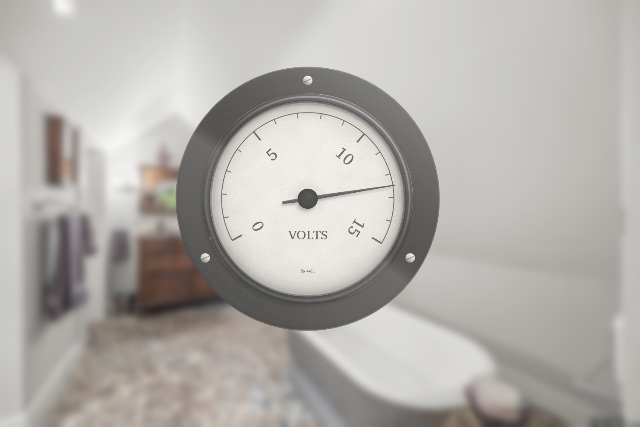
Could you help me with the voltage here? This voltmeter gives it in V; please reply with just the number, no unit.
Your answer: 12.5
